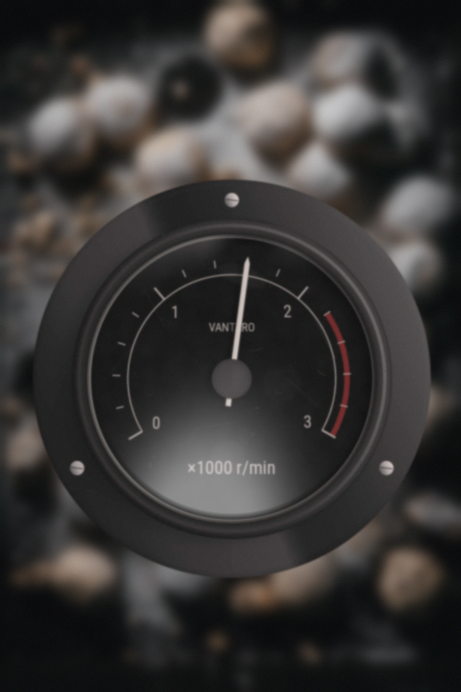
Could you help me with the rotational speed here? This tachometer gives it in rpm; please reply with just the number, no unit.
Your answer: 1600
